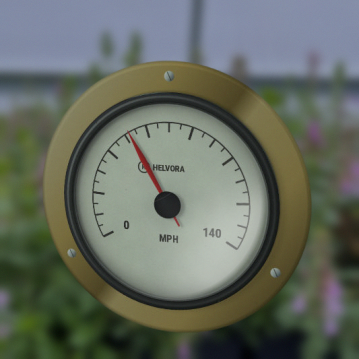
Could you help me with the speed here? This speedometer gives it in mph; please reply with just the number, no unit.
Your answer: 52.5
